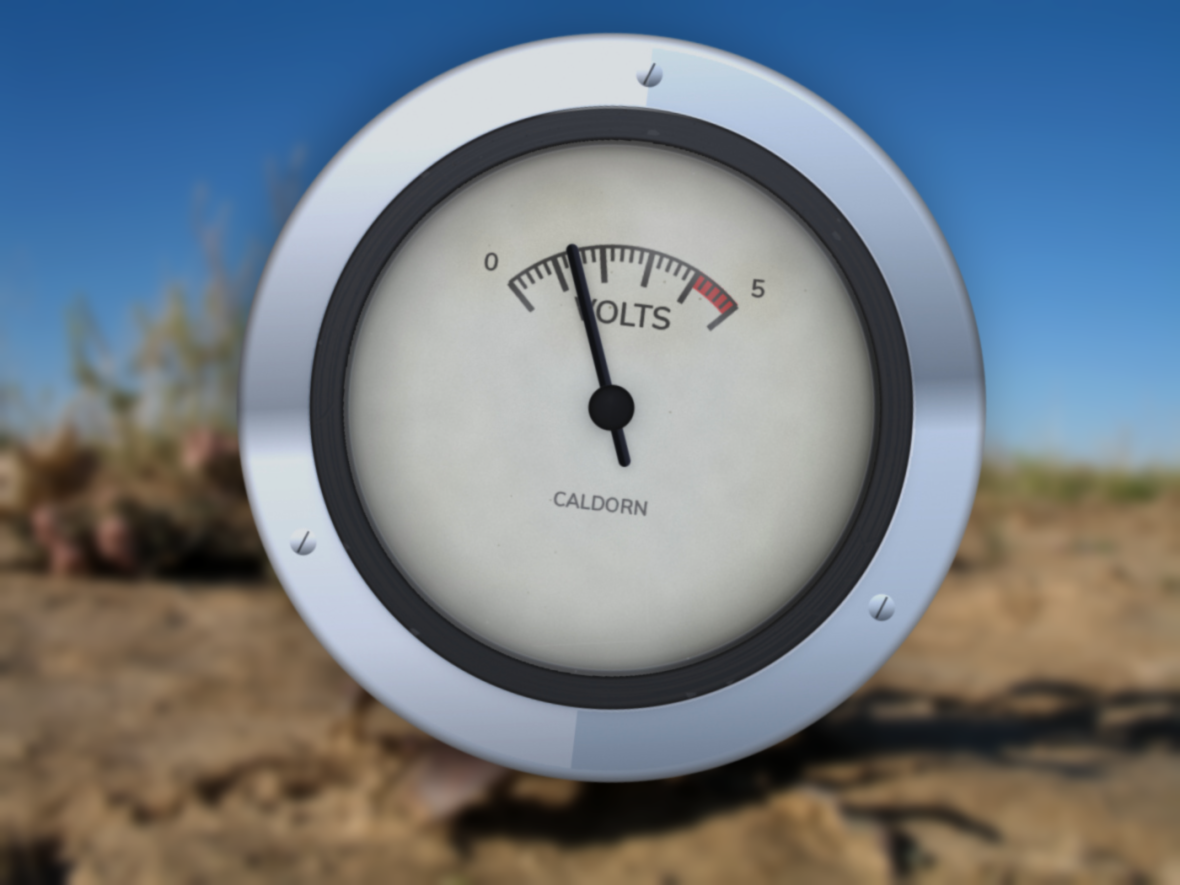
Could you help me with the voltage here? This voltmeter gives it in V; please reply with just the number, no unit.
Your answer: 1.4
